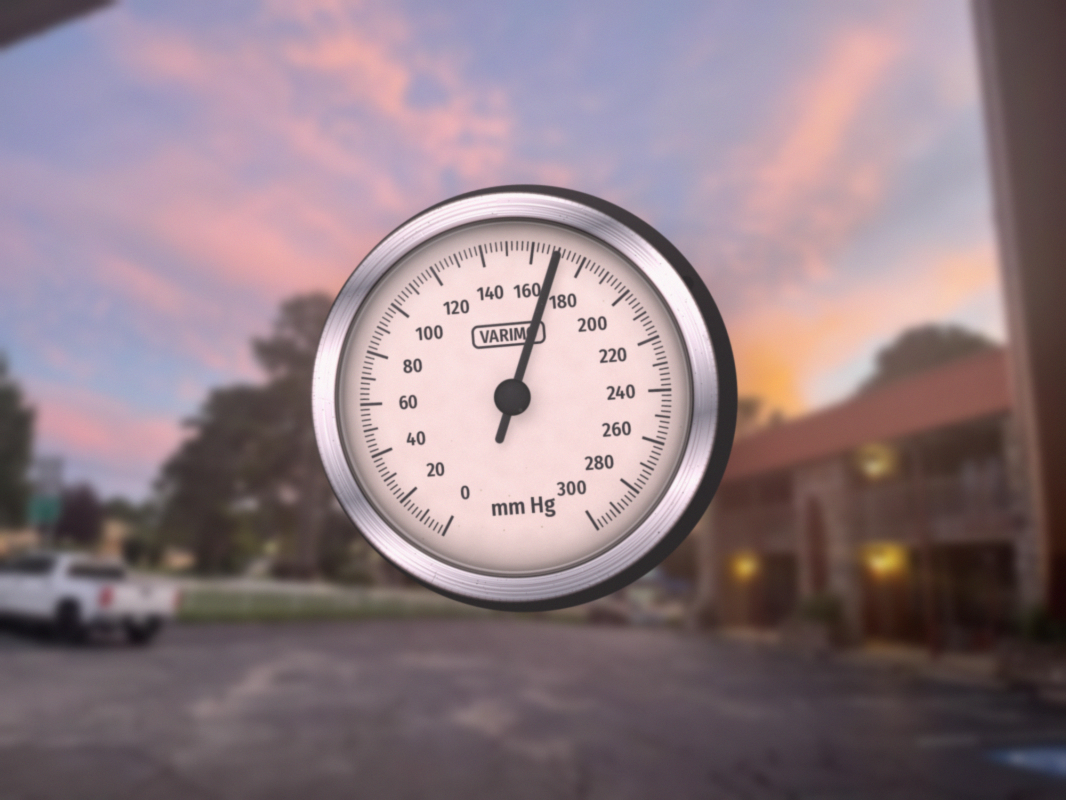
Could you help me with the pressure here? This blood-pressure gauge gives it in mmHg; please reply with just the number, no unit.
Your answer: 170
